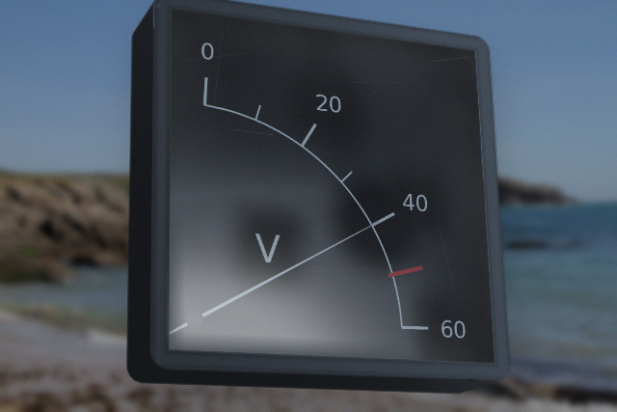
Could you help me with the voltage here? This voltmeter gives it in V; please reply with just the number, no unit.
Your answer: 40
